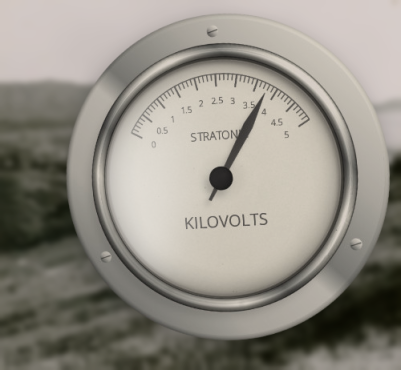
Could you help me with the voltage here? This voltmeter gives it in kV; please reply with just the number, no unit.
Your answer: 3.8
